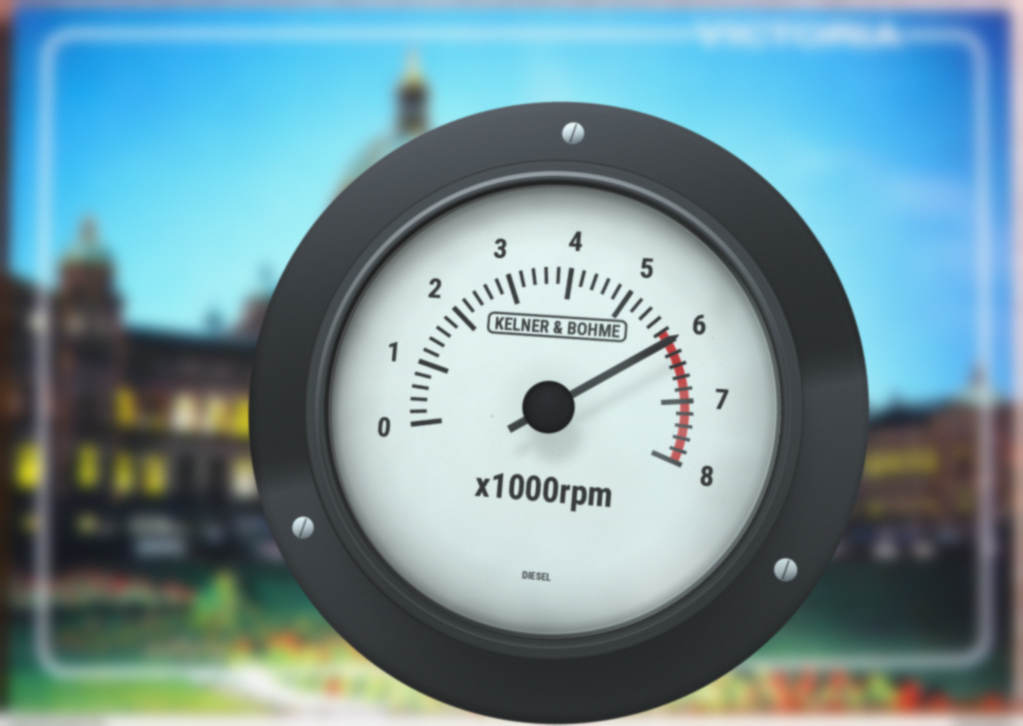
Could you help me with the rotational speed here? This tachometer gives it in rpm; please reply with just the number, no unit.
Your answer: 6000
